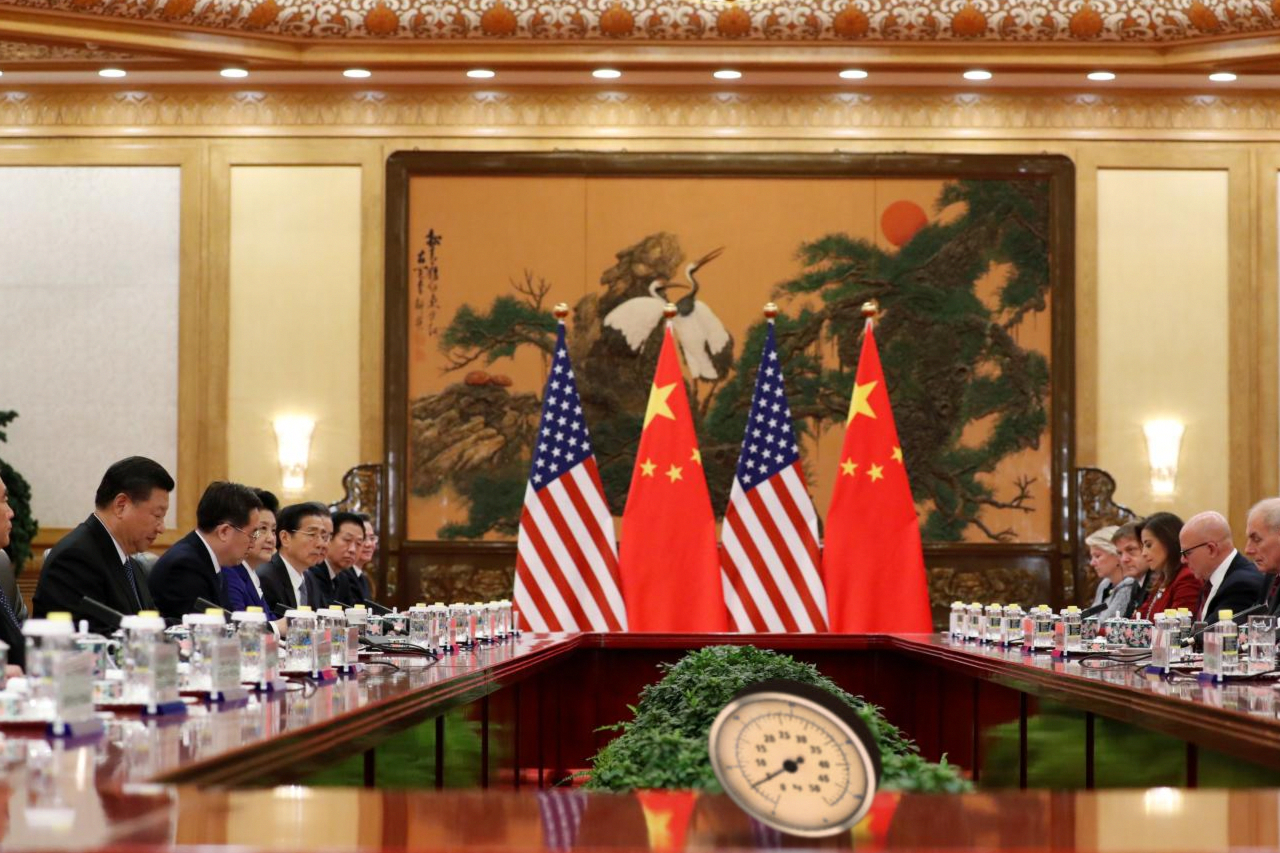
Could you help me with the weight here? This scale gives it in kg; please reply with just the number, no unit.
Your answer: 5
